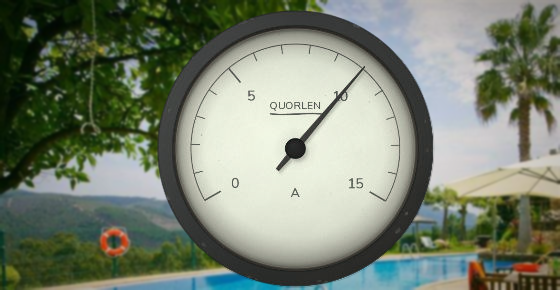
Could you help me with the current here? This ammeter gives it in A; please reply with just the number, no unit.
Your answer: 10
